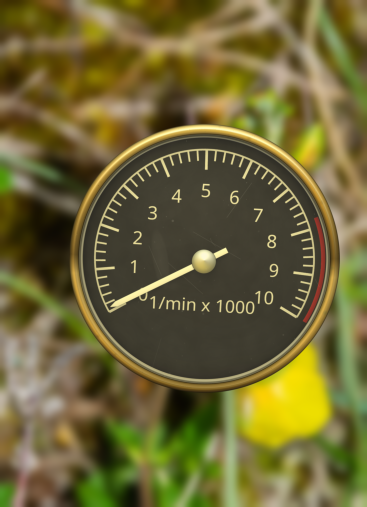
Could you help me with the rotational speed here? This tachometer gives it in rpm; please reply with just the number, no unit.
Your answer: 100
